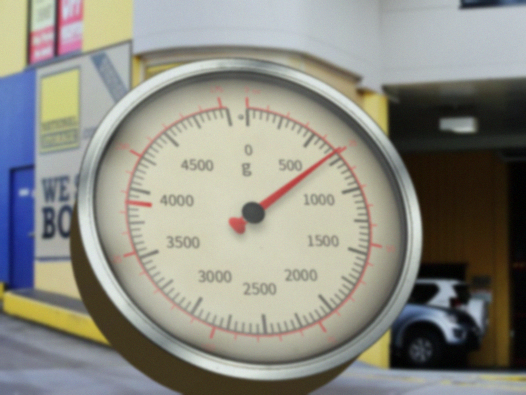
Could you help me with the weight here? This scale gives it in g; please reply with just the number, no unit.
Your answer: 700
